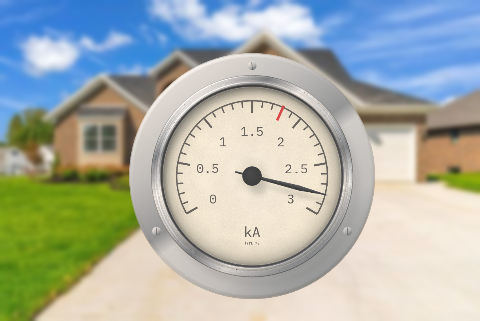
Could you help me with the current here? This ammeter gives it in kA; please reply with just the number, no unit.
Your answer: 2.8
